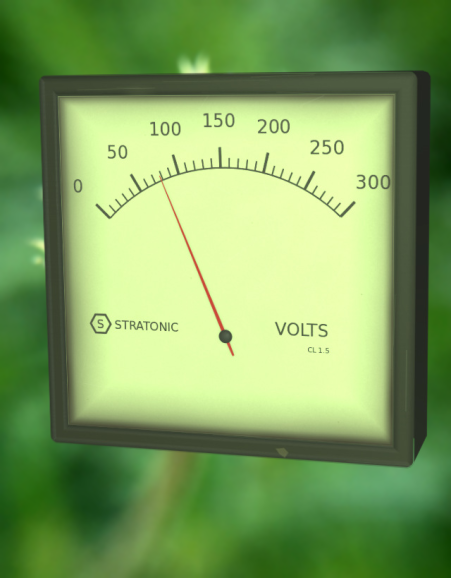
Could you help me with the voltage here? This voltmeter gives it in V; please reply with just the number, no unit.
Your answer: 80
